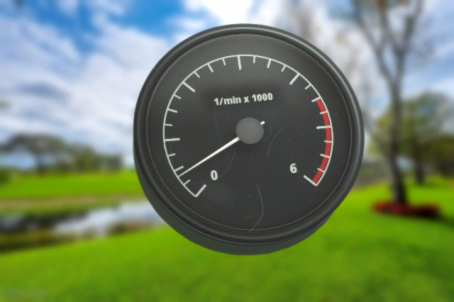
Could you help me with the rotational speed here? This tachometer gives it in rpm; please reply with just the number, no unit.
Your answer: 375
